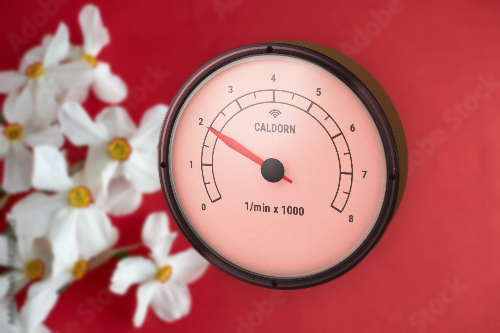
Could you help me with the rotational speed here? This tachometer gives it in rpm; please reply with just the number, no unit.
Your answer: 2000
